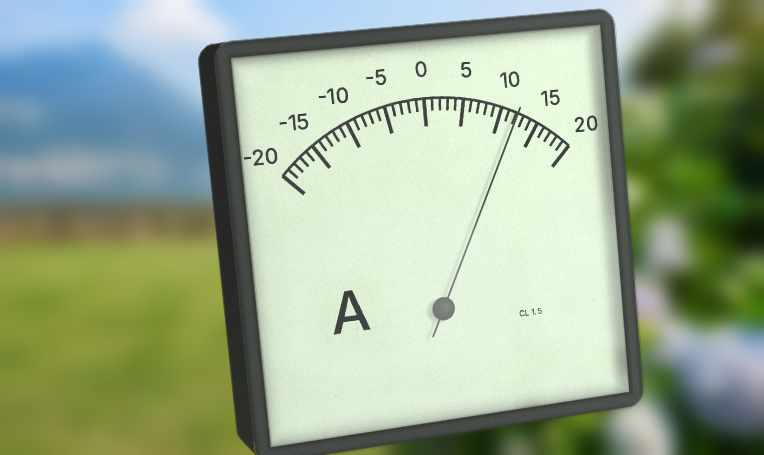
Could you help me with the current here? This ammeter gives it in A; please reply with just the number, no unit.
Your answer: 12
